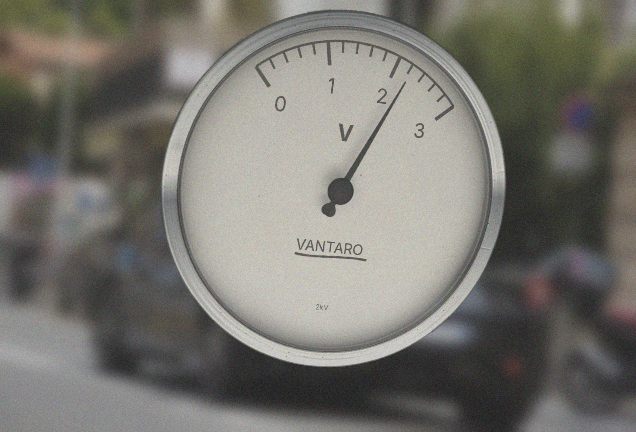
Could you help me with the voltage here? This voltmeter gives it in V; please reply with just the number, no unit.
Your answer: 2.2
